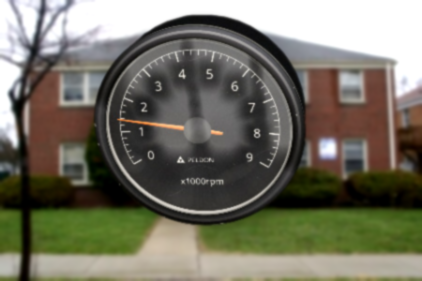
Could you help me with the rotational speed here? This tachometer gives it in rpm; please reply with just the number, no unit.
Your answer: 1400
